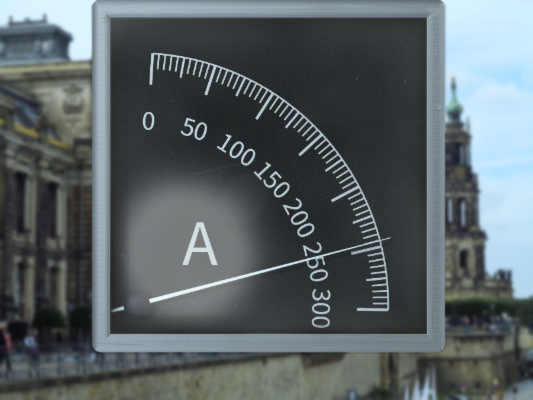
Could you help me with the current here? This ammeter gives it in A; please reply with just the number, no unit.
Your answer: 245
